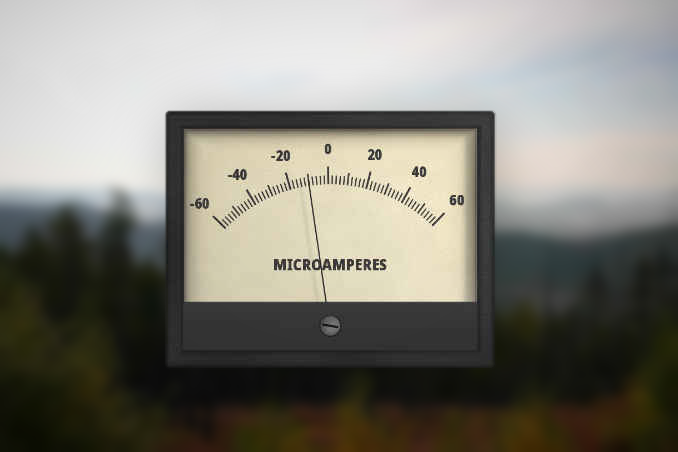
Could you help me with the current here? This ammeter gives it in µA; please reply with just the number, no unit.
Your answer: -10
